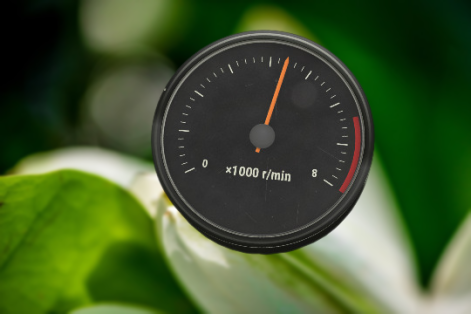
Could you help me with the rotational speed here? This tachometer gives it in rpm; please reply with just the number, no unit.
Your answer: 4400
